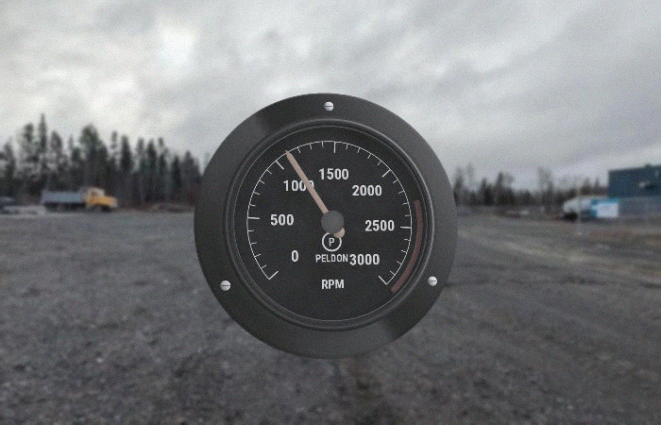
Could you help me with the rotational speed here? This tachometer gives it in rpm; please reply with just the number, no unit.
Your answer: 1100
